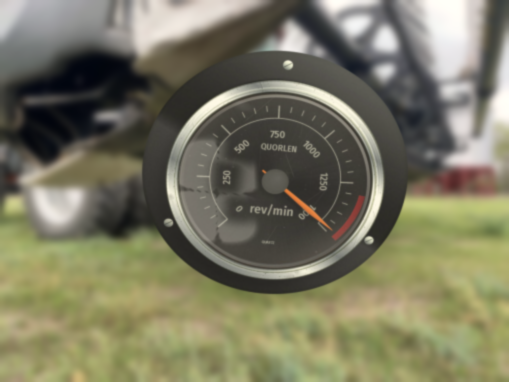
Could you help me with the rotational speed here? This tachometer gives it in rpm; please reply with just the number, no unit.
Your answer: 1475
